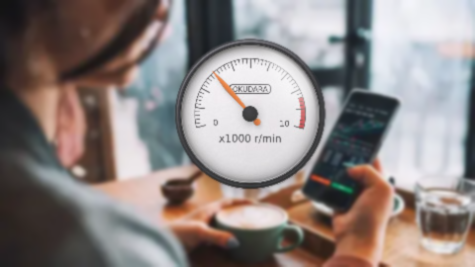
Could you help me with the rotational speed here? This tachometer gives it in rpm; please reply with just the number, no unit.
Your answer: 3000
